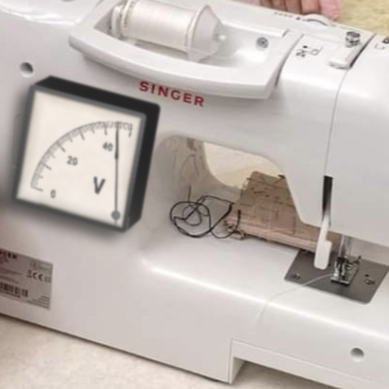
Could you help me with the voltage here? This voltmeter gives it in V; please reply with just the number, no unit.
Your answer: 45
